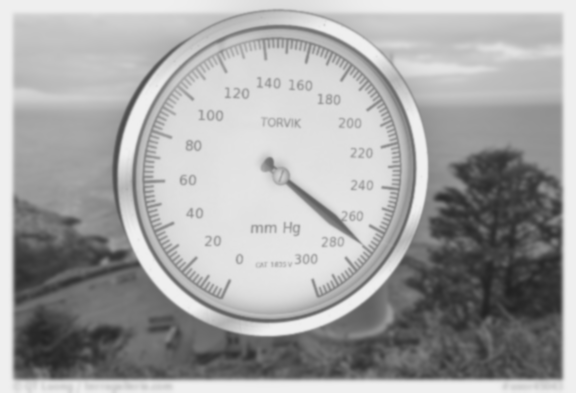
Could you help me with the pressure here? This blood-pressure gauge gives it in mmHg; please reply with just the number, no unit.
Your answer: 270
